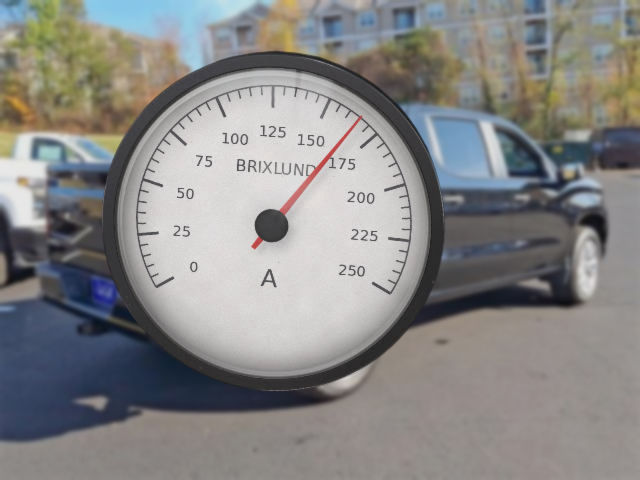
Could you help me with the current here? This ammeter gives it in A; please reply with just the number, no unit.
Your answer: 165
